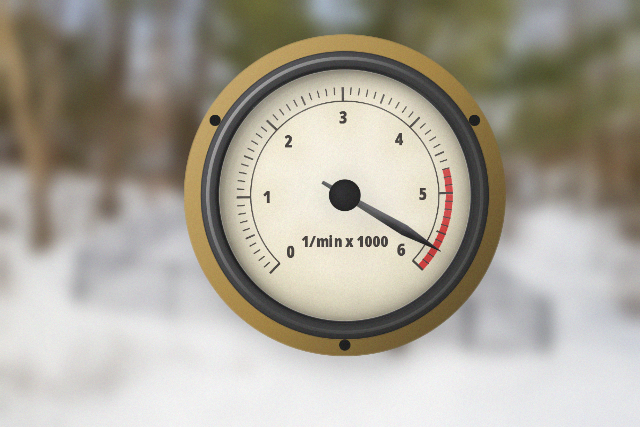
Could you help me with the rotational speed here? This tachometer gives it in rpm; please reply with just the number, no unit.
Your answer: 5700
